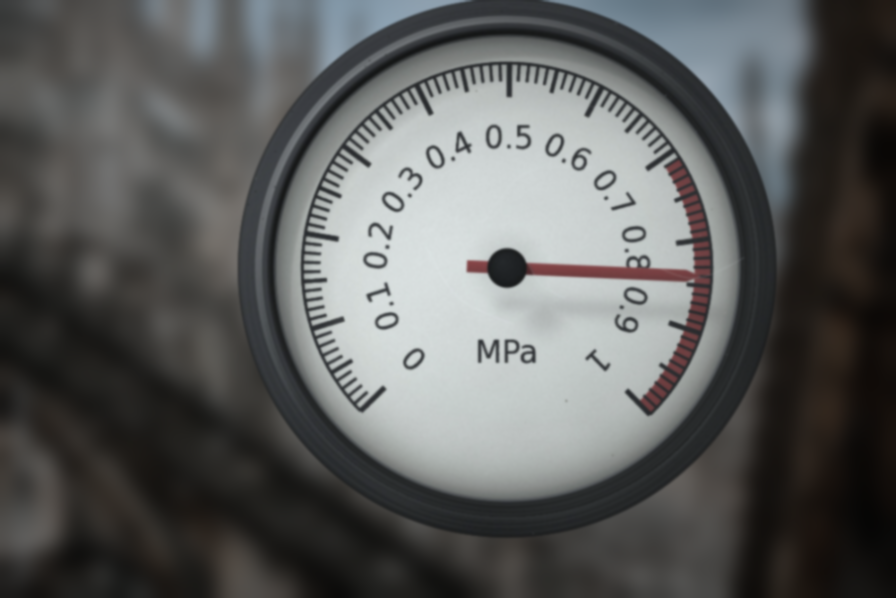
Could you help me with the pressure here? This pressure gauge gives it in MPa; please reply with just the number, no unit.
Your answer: 0.84
